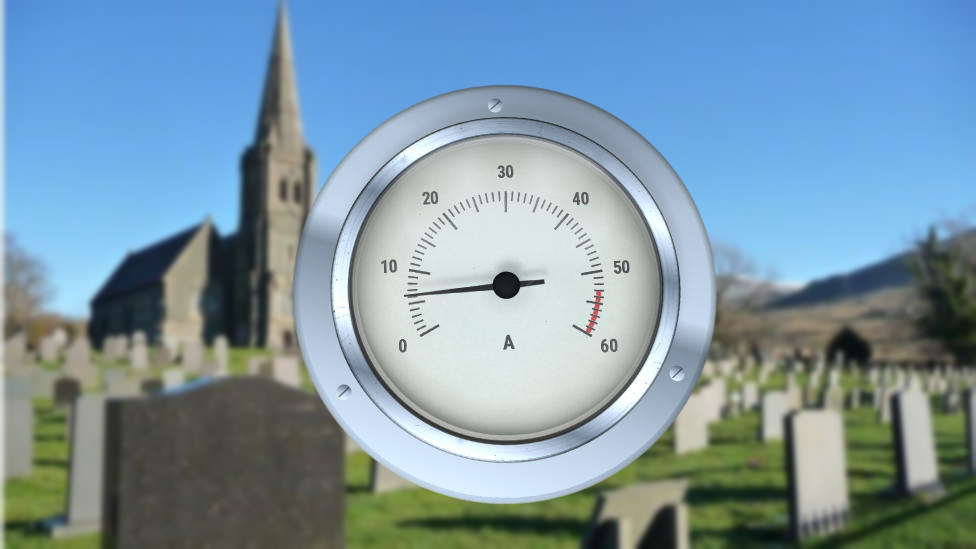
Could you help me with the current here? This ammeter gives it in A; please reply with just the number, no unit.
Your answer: 6
